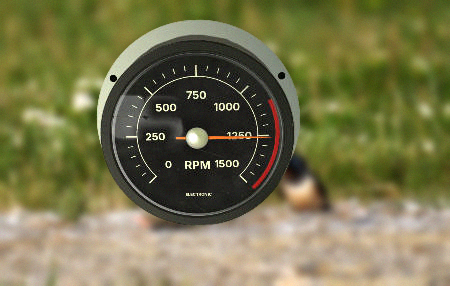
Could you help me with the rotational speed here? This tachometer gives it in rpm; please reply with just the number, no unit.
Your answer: 1250
